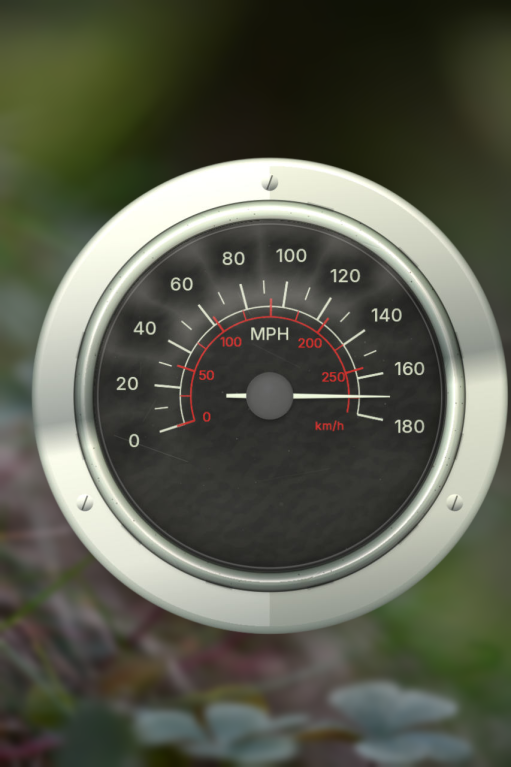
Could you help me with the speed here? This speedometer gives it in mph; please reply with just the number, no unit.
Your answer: 170
